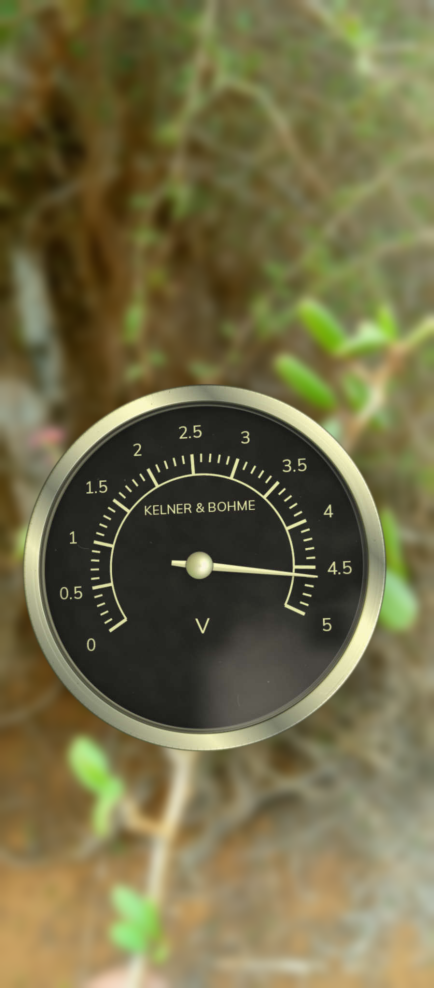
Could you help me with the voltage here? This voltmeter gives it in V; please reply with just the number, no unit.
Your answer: 4.6
